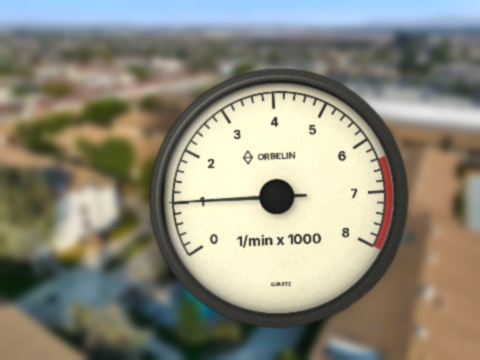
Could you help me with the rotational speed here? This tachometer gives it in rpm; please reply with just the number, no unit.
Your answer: 1000
